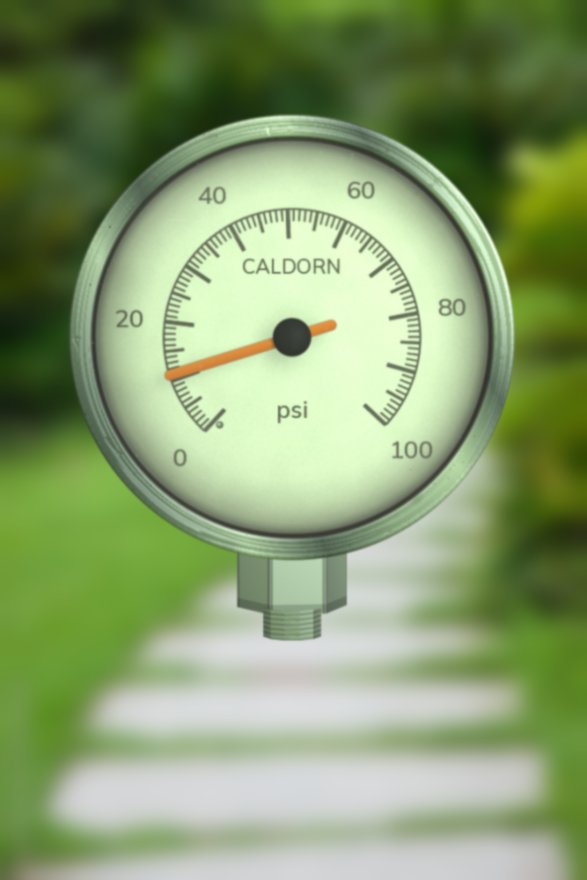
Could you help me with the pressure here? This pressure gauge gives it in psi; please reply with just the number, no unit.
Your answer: 11
